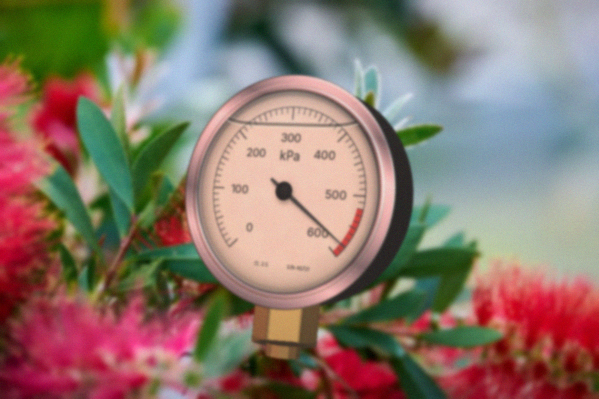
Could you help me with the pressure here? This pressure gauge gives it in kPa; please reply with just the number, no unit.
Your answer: 580
